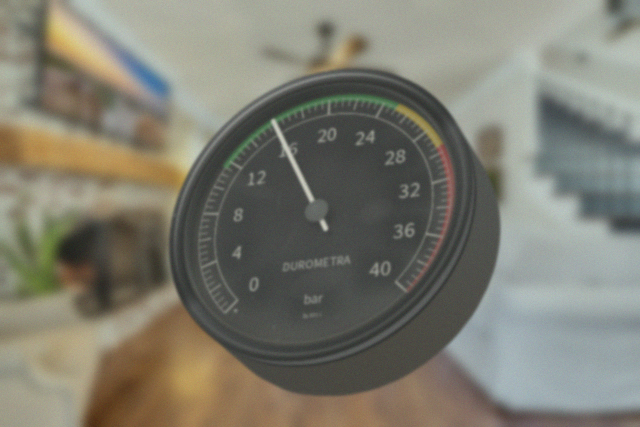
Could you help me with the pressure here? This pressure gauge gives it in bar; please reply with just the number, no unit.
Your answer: 16
